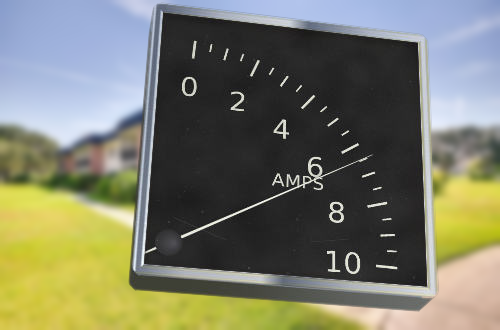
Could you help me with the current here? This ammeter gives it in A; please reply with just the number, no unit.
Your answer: 6.5
